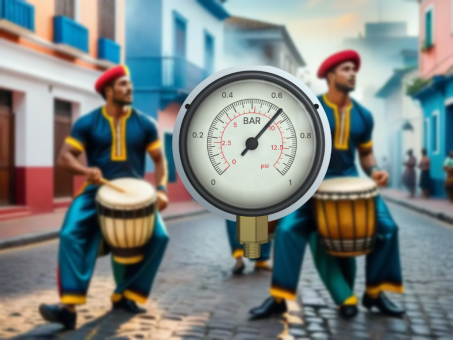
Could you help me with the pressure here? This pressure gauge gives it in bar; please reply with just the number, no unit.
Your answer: 0.65
